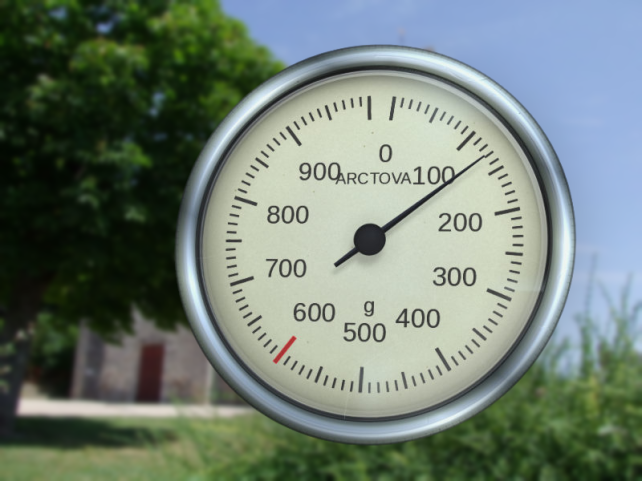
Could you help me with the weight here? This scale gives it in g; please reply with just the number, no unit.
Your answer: 130
